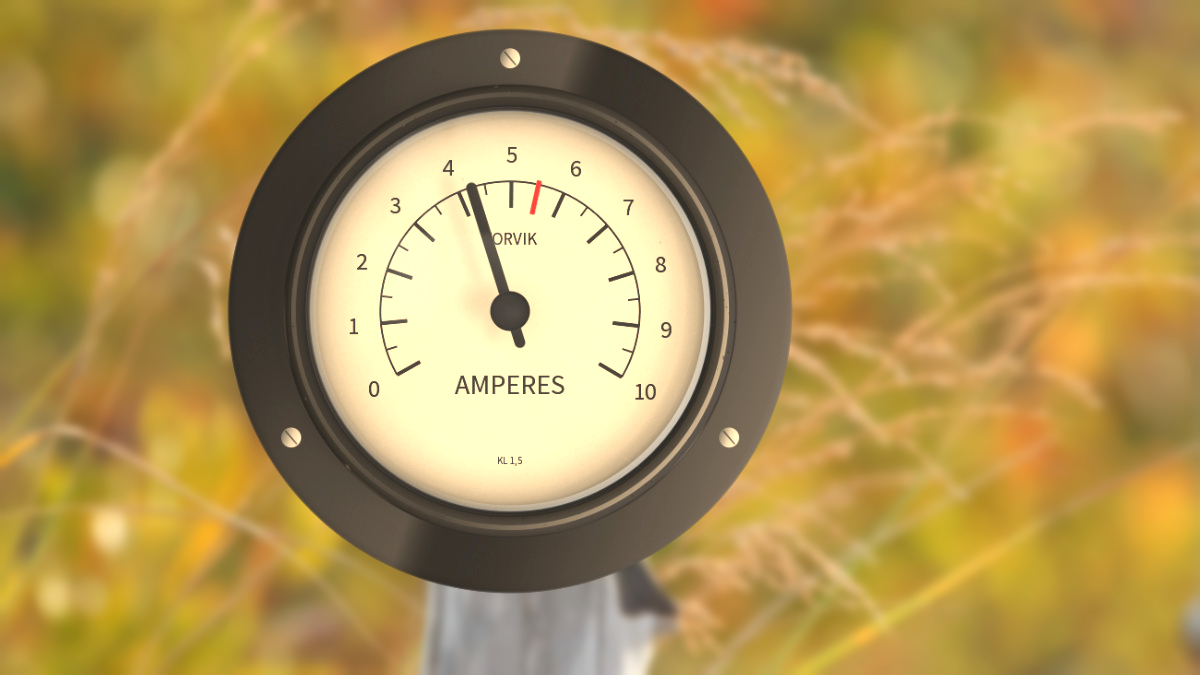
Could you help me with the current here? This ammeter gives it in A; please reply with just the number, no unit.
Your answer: 4.25
